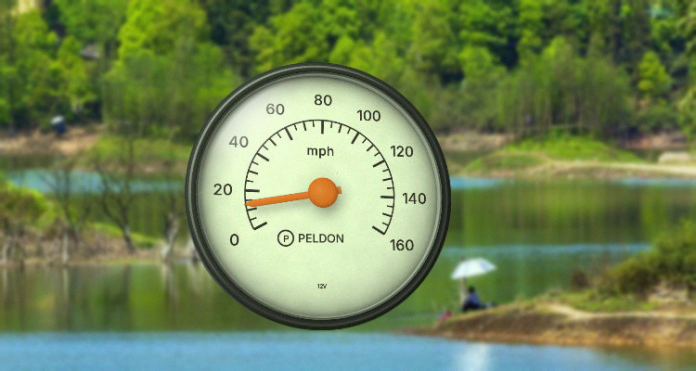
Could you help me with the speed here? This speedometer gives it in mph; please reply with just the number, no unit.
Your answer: 12.5
